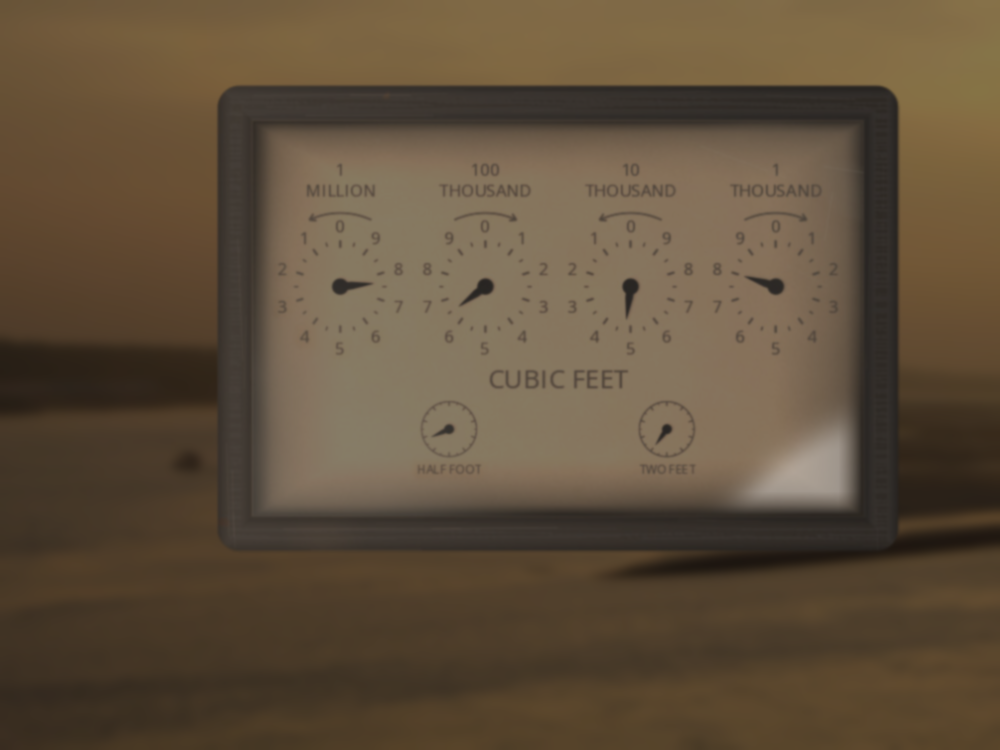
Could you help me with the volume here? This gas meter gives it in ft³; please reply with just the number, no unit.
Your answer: 764800
